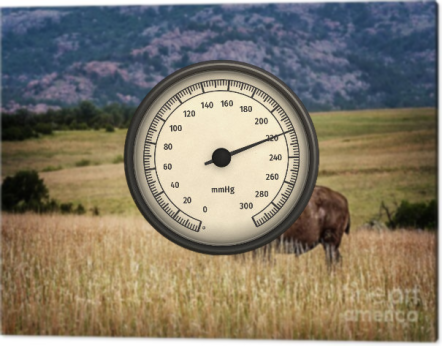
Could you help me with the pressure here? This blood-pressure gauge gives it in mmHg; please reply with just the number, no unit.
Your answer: 220
